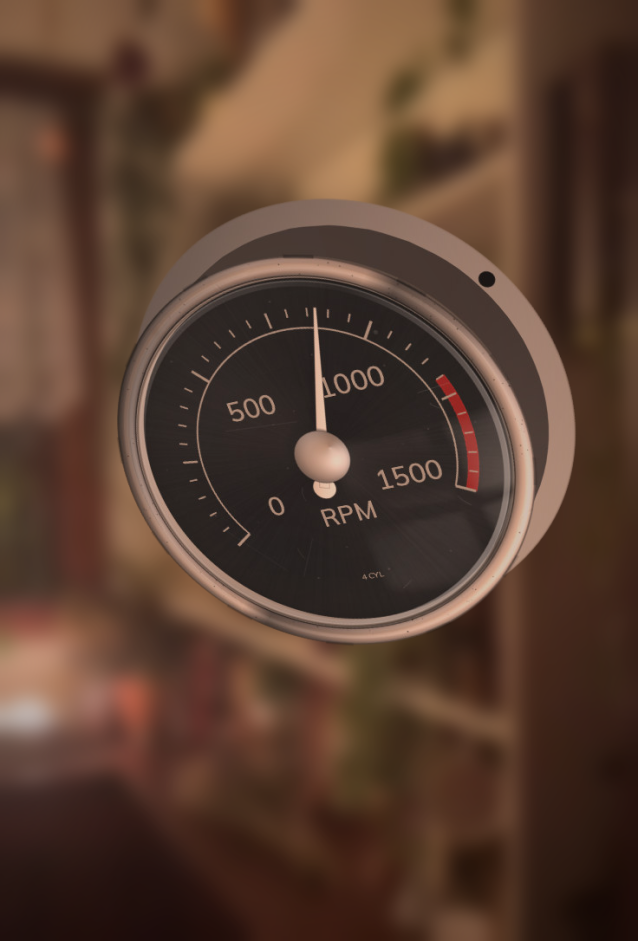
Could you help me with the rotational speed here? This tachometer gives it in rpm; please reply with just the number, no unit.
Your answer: 875
